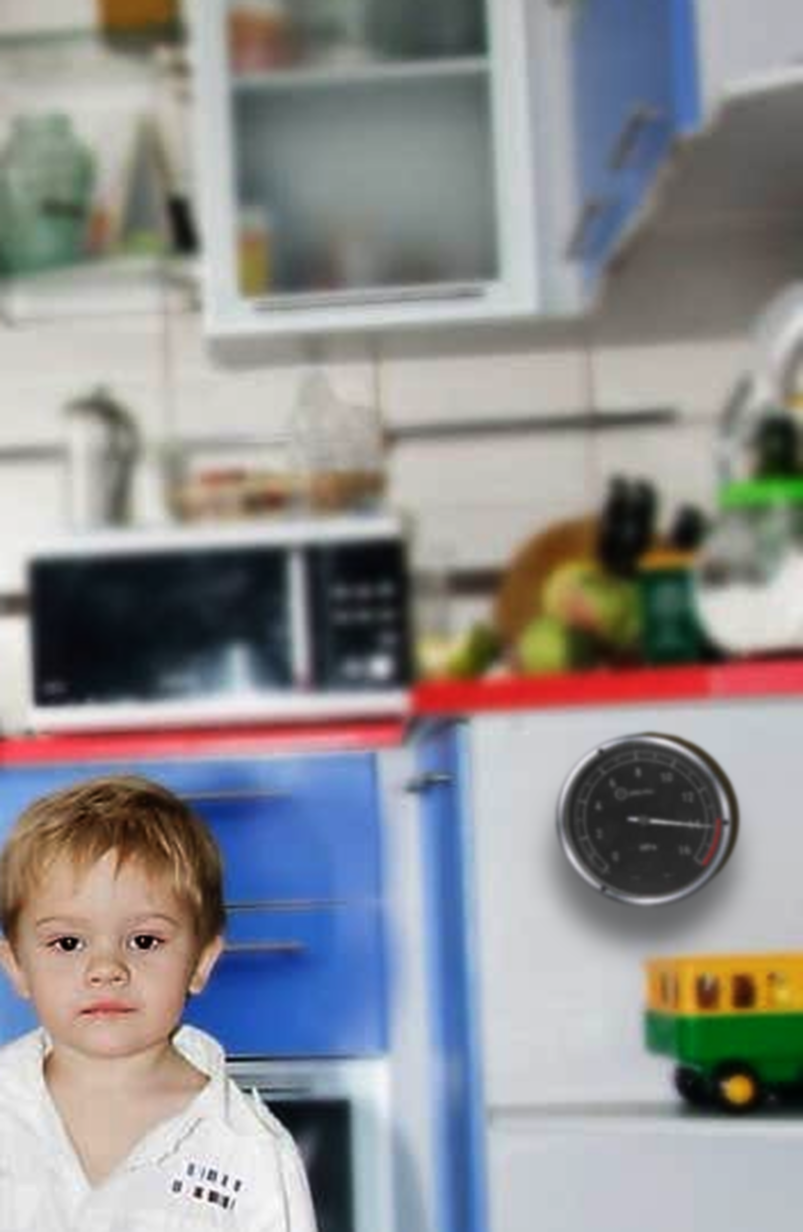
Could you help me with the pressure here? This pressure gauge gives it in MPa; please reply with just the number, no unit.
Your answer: 14
